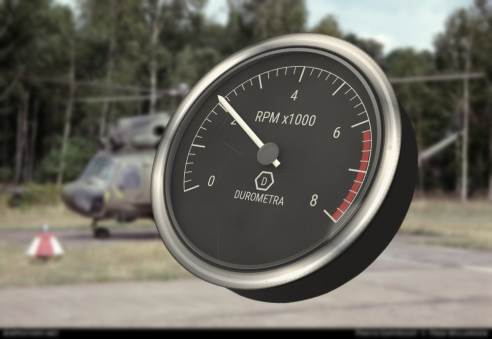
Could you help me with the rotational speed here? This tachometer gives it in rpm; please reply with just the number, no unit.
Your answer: 2100
